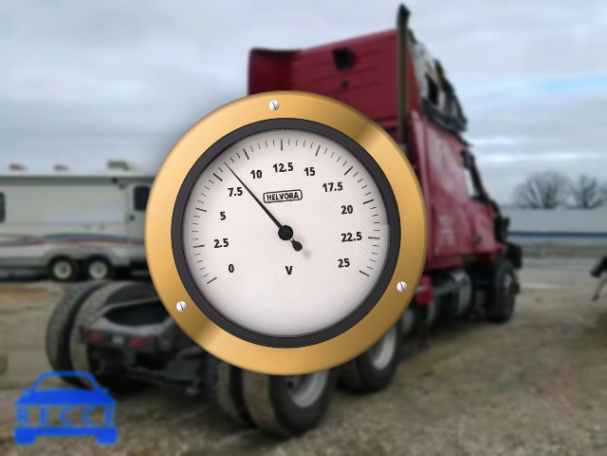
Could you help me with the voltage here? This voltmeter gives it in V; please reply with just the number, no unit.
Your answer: 8.5
